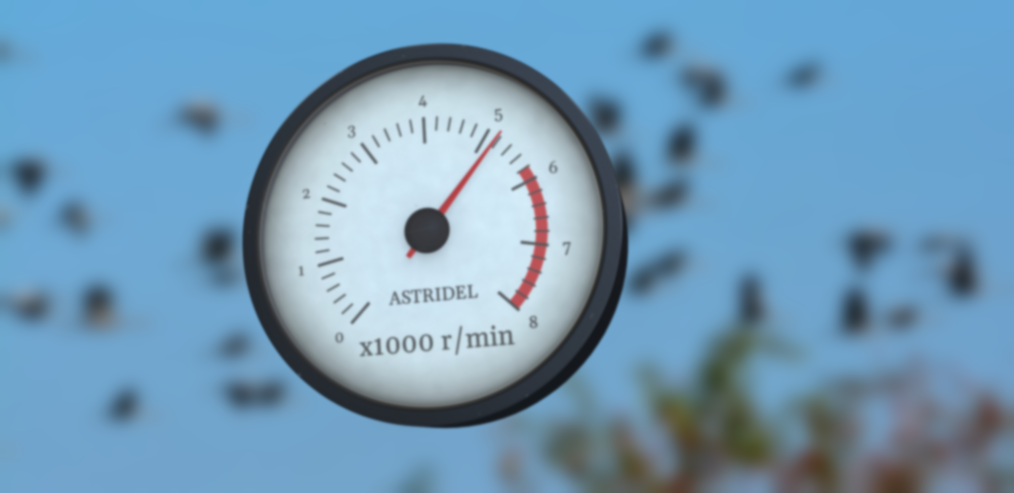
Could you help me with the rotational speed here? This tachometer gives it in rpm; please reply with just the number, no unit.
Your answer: 5200
